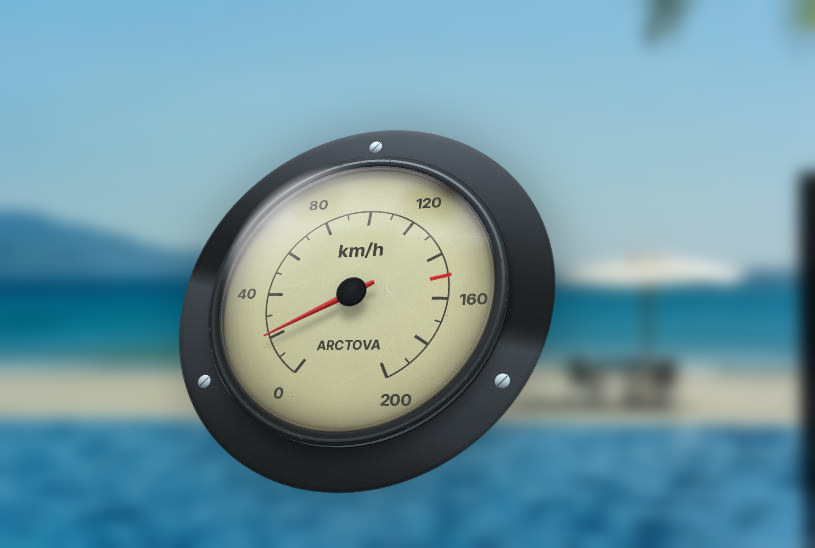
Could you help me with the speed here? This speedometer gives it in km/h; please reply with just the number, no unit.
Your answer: 20
